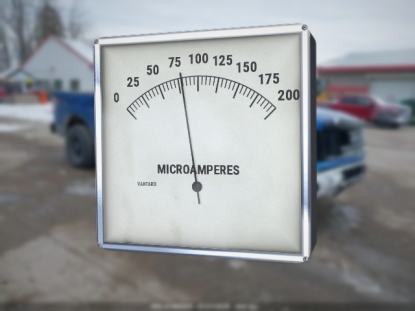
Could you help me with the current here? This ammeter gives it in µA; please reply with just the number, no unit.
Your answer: 80
